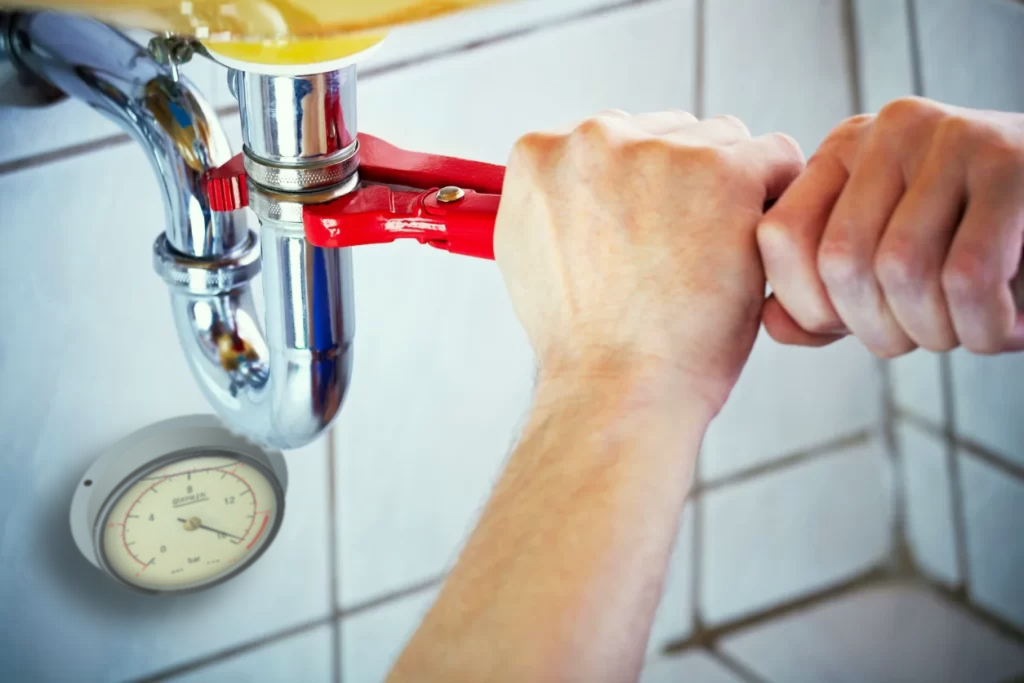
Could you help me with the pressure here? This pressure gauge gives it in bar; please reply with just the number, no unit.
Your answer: 15.5
